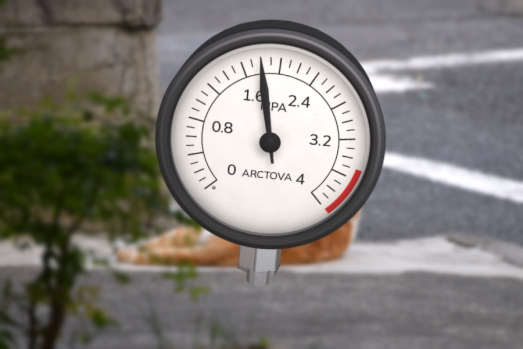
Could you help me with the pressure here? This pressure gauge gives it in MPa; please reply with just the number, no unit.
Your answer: 1.8
